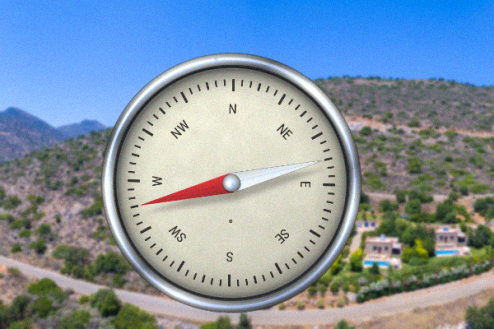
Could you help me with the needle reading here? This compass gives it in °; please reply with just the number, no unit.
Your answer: 255
